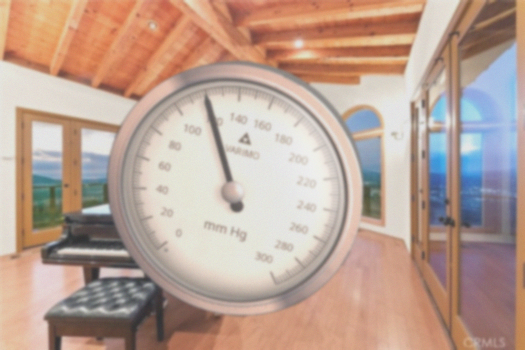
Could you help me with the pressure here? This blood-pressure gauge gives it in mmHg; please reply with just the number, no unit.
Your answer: 120
